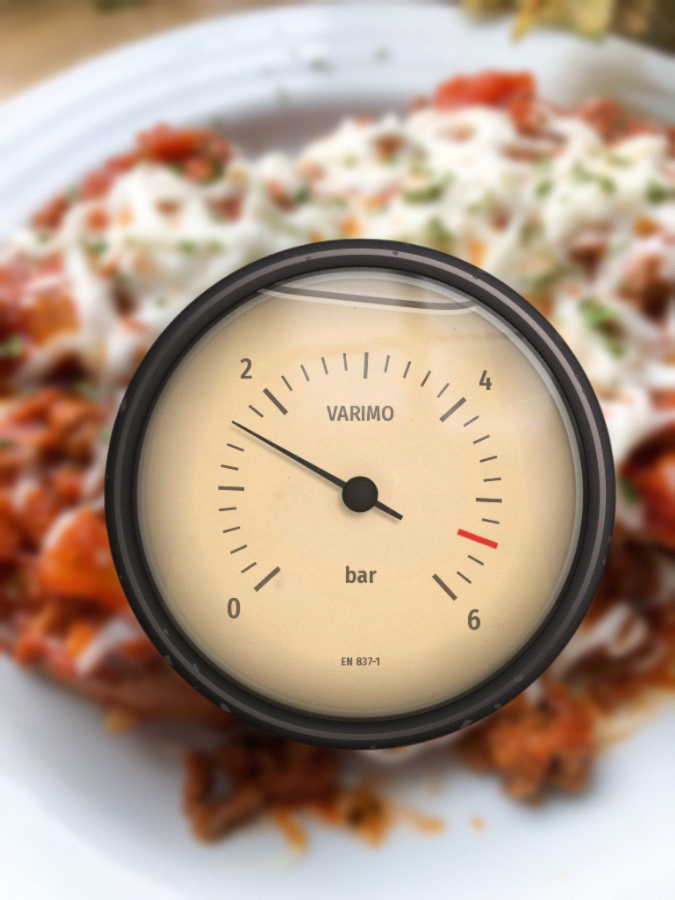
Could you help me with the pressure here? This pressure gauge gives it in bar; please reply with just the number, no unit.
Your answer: 1.6
